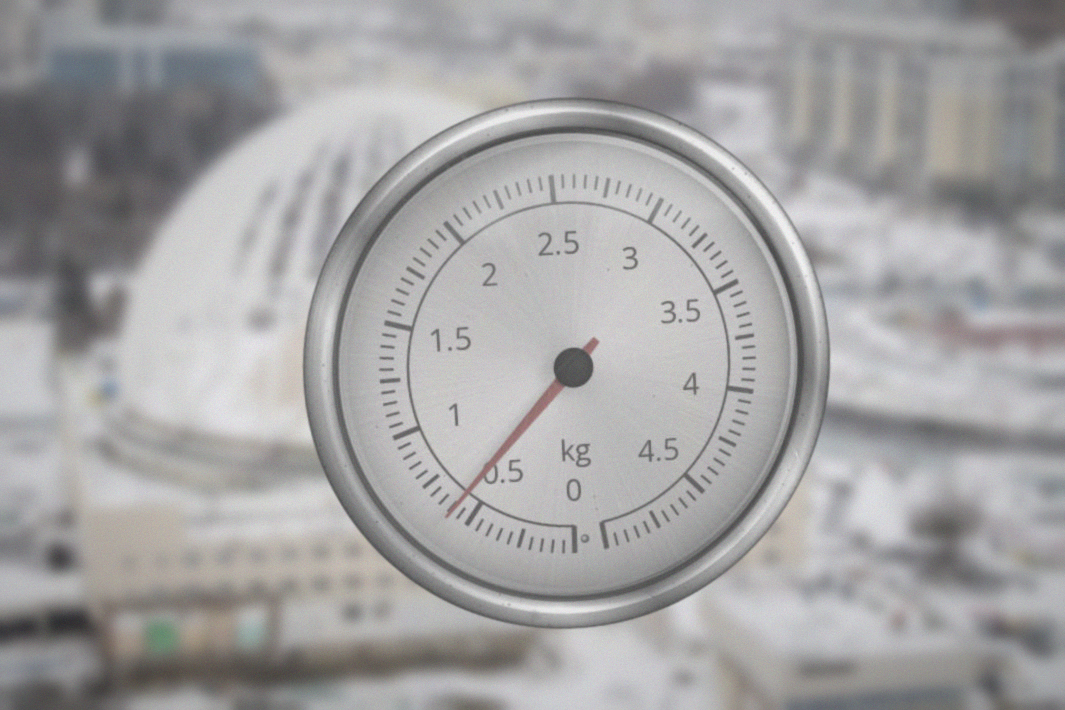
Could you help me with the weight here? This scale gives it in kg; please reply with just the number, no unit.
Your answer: 0.6
